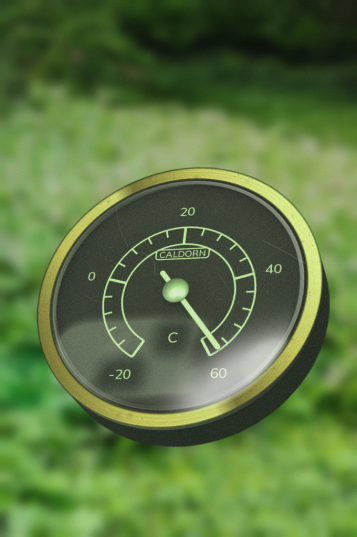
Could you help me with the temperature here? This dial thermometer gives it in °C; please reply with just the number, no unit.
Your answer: 58
